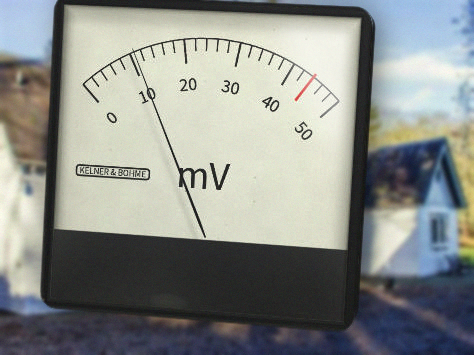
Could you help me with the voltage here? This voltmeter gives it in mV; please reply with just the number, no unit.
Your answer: 11
